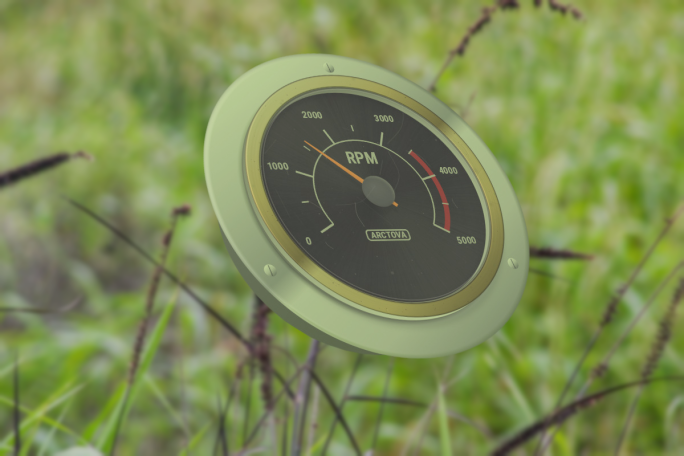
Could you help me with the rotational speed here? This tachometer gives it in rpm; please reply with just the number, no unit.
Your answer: 1500
